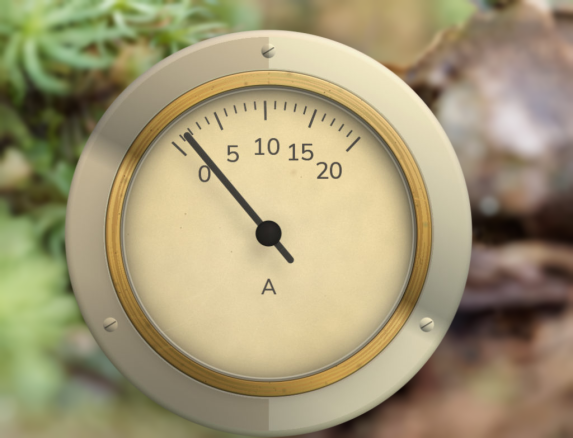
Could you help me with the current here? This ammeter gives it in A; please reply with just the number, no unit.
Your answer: 1.5
